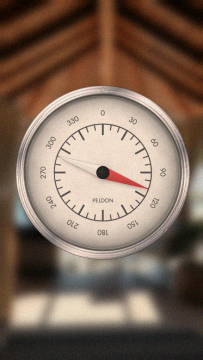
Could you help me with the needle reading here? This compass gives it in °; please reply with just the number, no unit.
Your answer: 110
